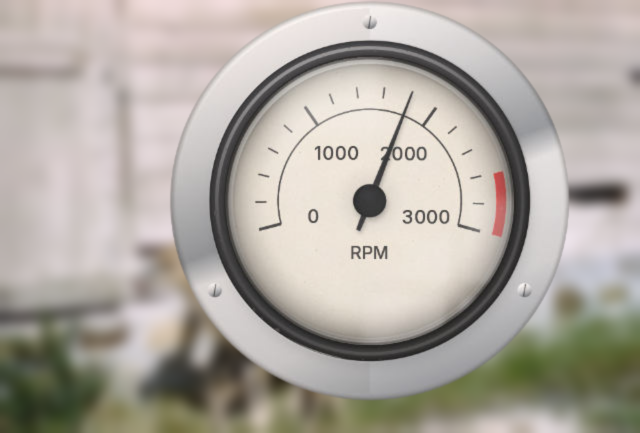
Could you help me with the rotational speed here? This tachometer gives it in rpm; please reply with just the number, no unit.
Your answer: 1800
